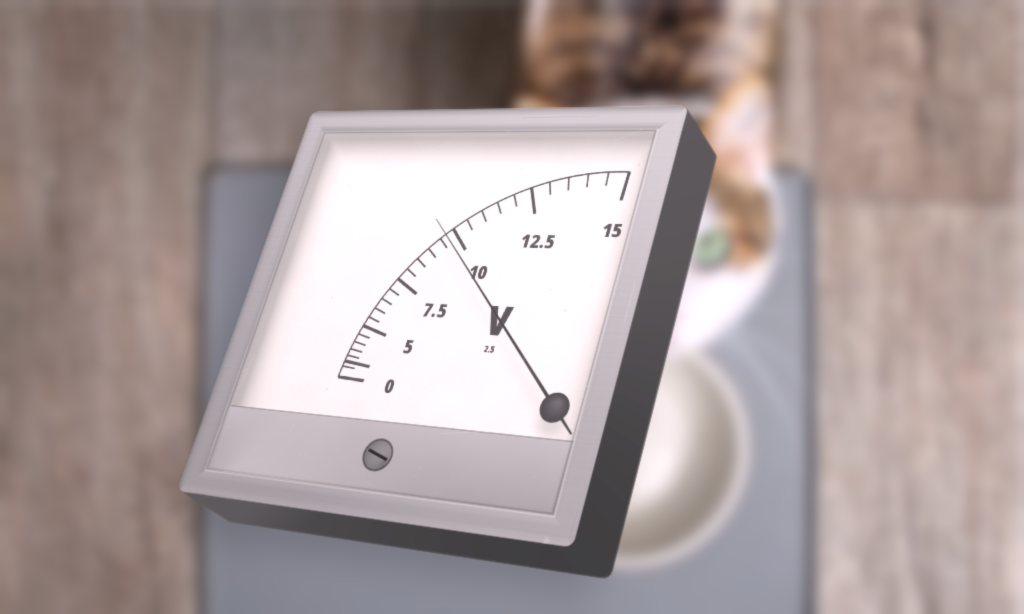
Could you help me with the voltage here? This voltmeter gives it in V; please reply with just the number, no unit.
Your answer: 9.75
